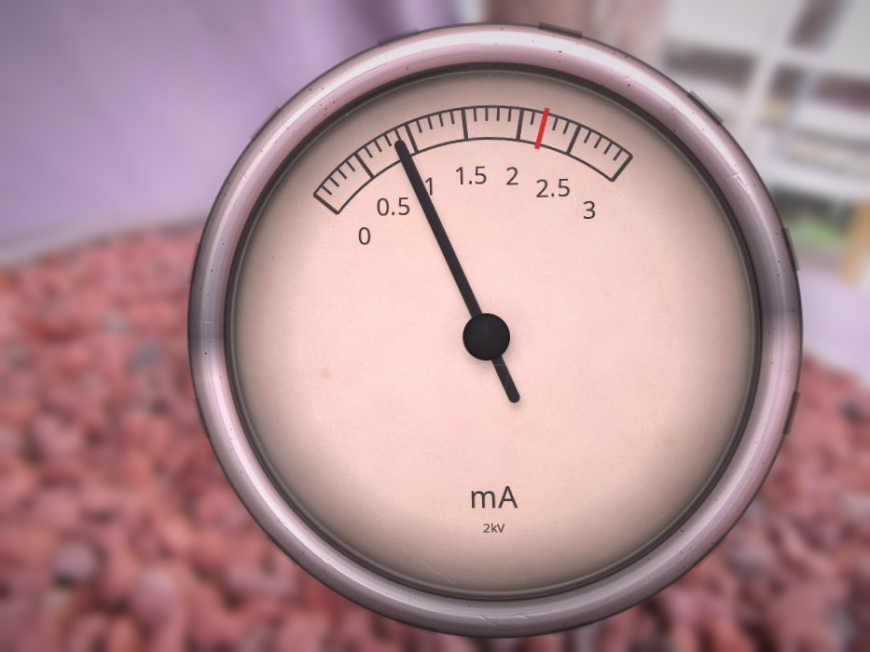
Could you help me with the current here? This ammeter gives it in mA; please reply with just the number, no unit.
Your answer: 0.9
